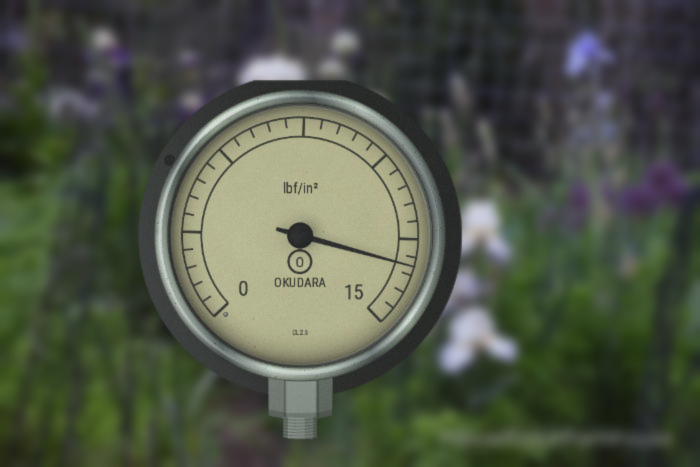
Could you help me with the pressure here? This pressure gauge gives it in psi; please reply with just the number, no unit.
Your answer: 13.25
